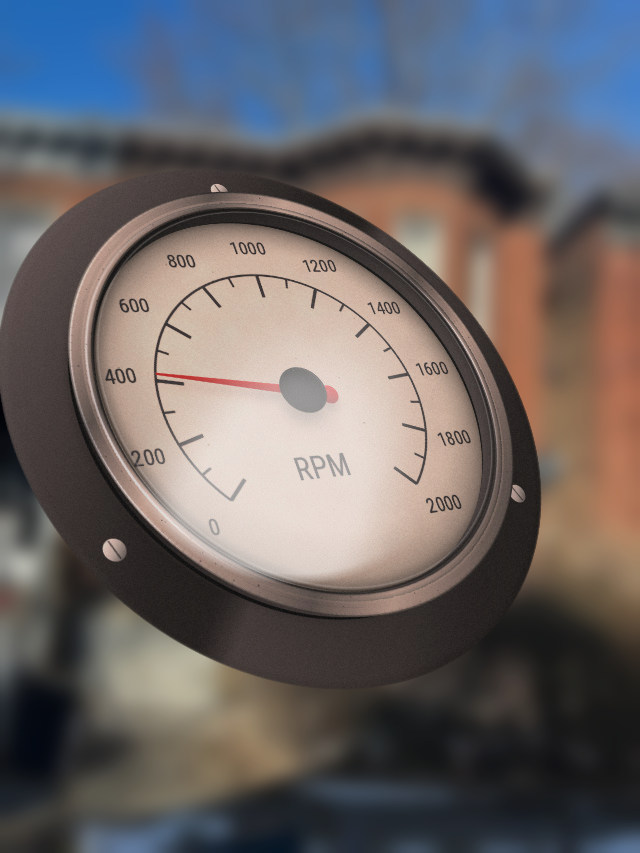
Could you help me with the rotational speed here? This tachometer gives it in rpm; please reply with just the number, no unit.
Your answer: 400
